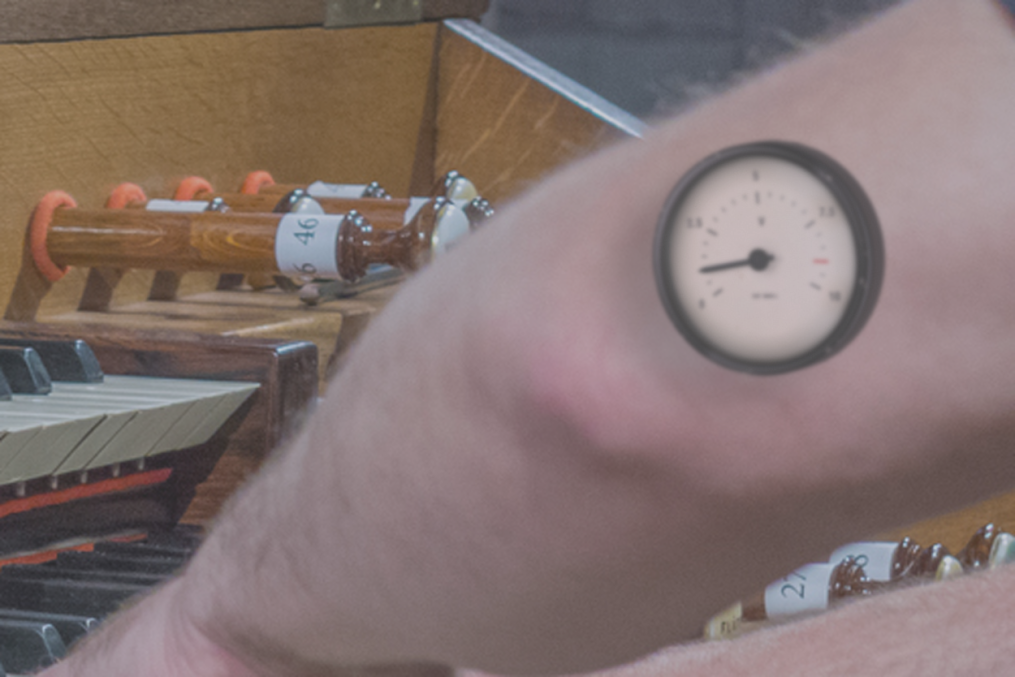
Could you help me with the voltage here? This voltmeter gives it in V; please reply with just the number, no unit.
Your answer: 1
